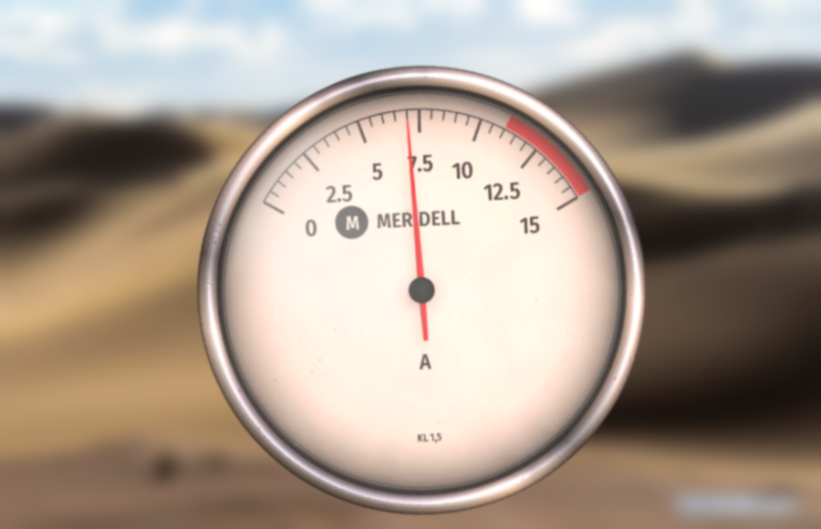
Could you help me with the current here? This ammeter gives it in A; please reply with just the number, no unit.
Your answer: 7
